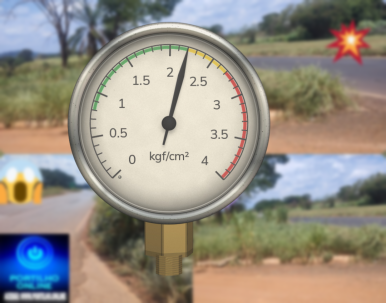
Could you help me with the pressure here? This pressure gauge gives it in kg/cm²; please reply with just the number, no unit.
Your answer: 2.2
